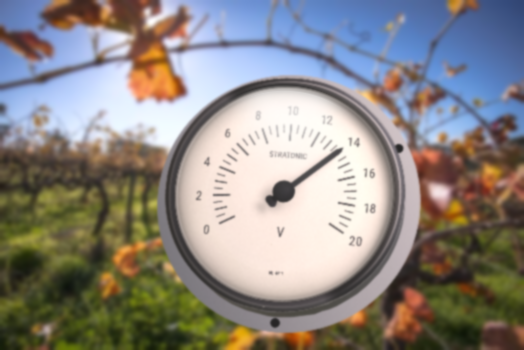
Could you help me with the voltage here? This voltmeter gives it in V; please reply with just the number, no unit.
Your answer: 14
